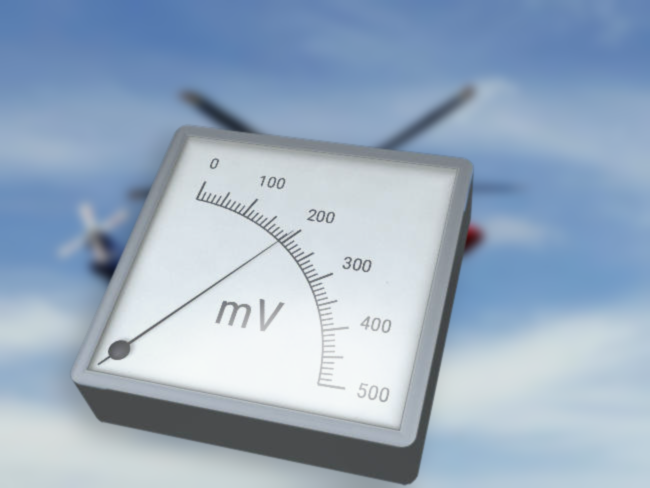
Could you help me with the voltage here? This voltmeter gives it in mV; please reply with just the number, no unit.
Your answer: 200
